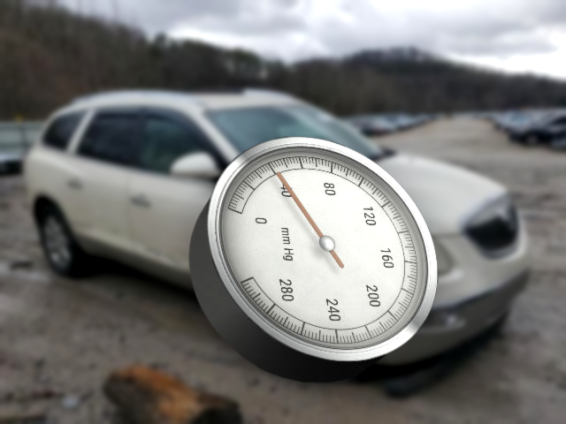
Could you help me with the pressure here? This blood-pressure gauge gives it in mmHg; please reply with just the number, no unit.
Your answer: 40
